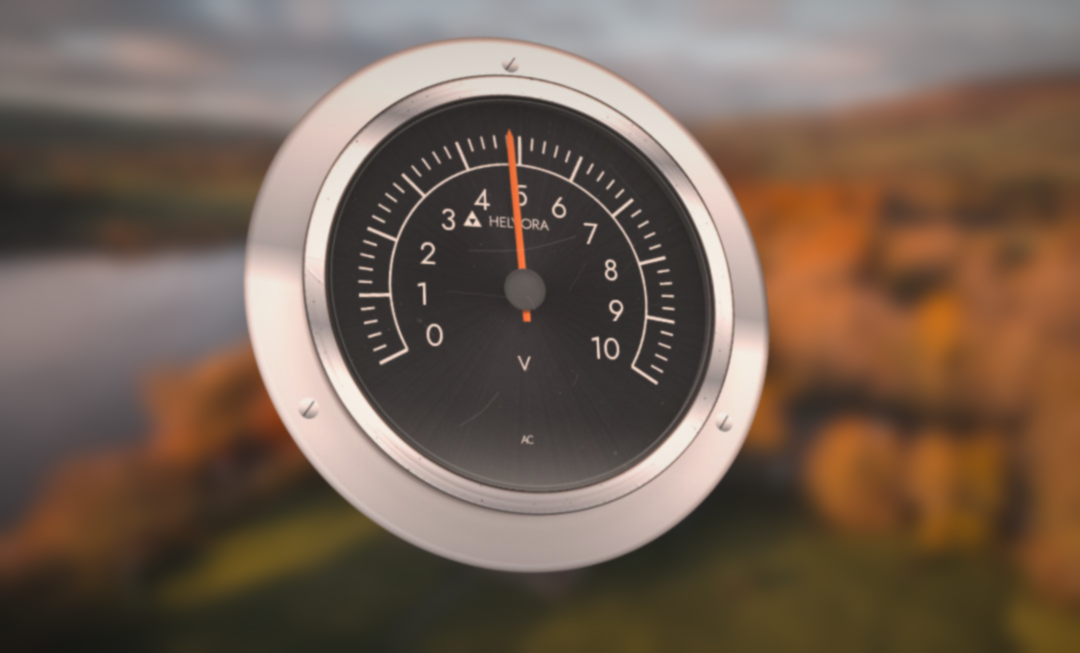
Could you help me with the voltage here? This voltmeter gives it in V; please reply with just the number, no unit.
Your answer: 4.8
